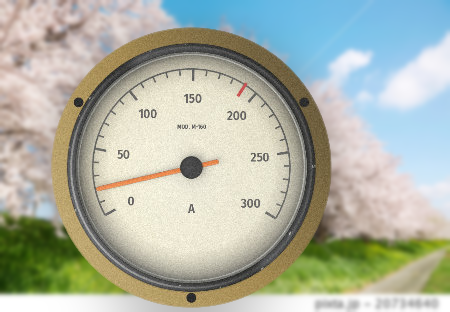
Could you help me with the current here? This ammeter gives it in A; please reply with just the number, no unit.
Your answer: 20
